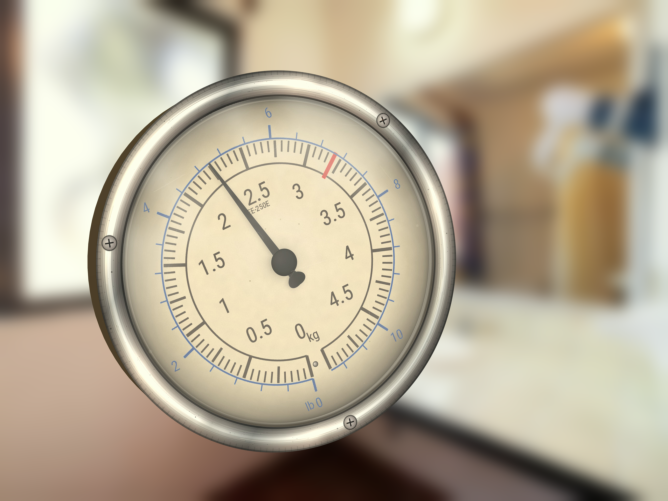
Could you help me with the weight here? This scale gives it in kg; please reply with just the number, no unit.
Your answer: 2.25
